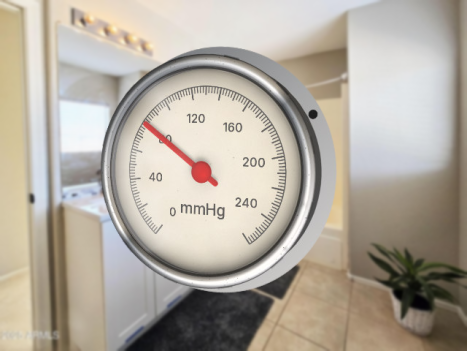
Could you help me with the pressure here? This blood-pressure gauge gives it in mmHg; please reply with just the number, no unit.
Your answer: 80
